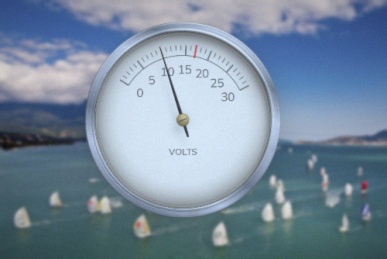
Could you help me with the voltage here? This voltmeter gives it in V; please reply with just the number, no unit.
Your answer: 10
